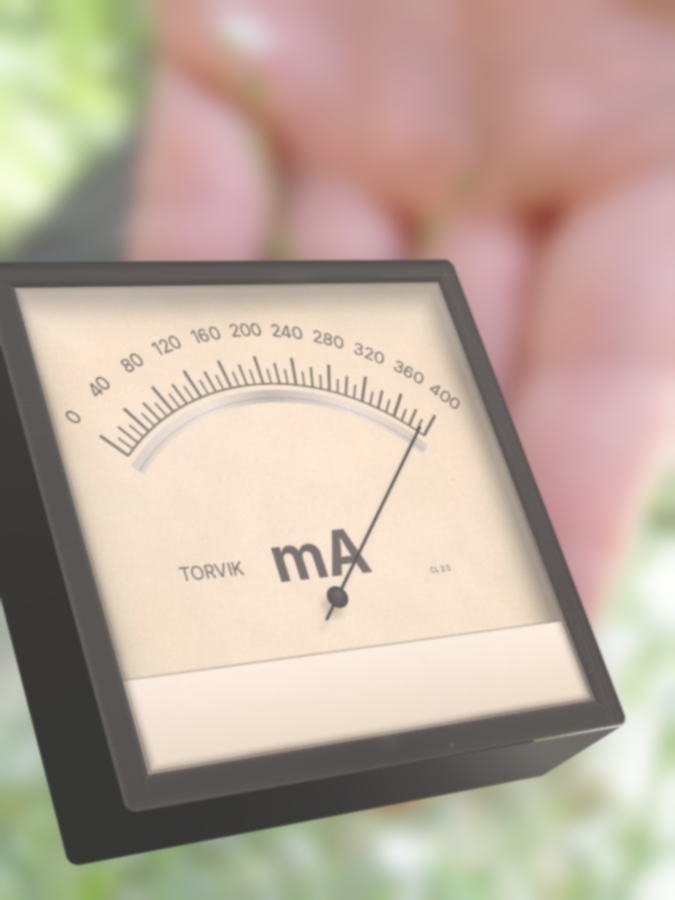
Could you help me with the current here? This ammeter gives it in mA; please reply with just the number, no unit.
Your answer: 390
